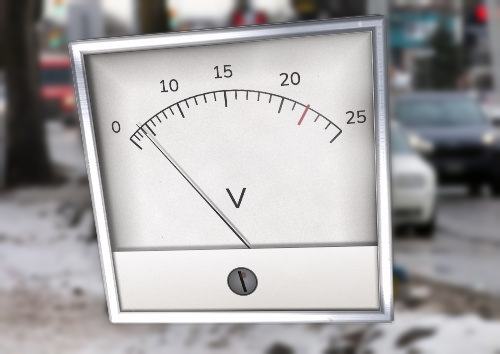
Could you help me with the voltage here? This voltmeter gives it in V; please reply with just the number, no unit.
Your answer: 4
